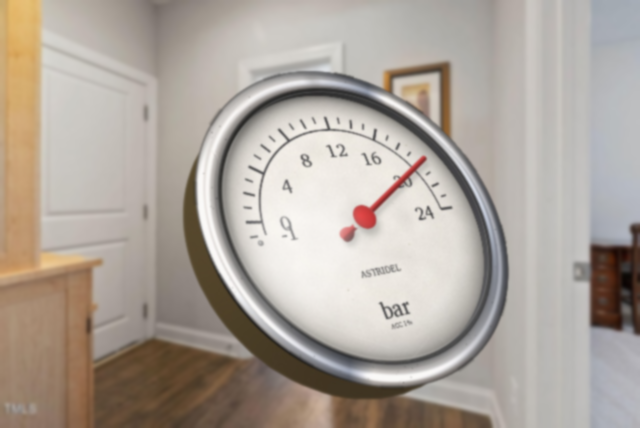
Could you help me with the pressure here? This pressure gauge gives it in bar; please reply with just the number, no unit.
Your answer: 20
